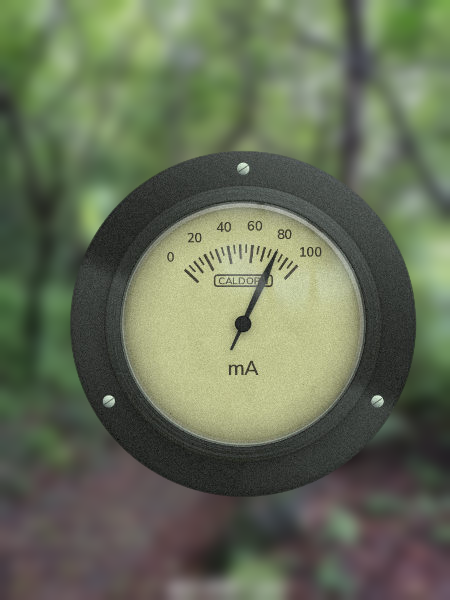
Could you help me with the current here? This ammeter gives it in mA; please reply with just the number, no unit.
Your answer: 80
